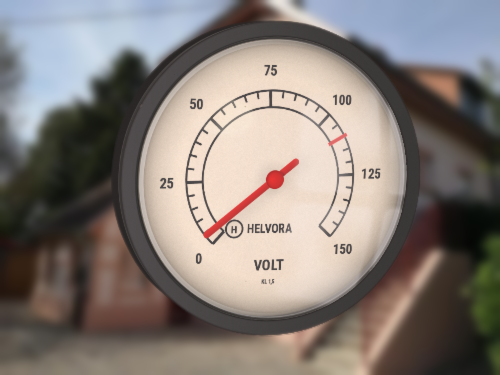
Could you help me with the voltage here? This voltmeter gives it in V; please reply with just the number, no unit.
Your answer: 5
